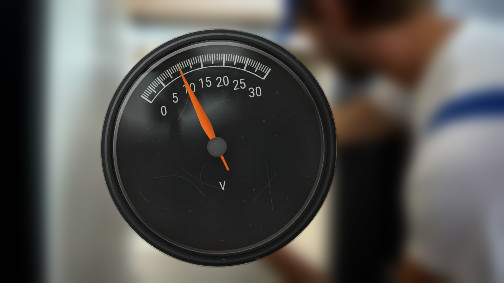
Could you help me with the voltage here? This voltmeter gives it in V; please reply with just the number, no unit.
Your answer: 10
